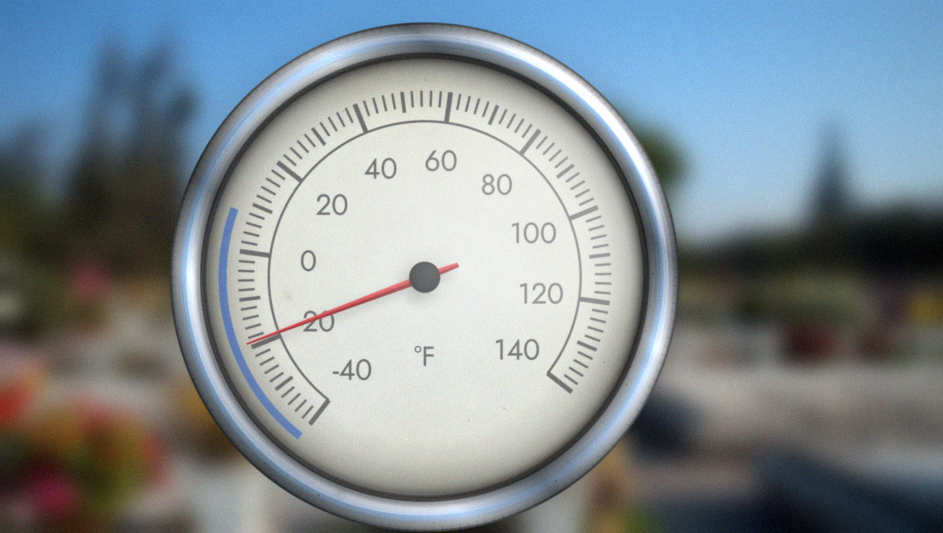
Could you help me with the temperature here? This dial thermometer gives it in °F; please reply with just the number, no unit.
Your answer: -19
